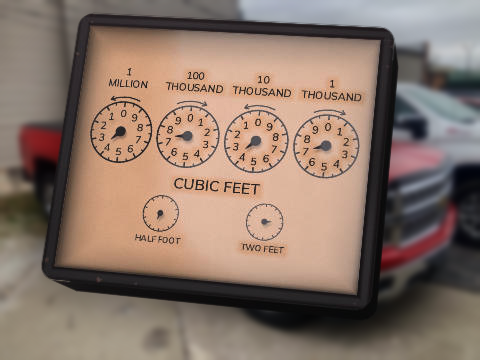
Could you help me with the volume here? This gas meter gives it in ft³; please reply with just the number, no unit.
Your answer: 373700
